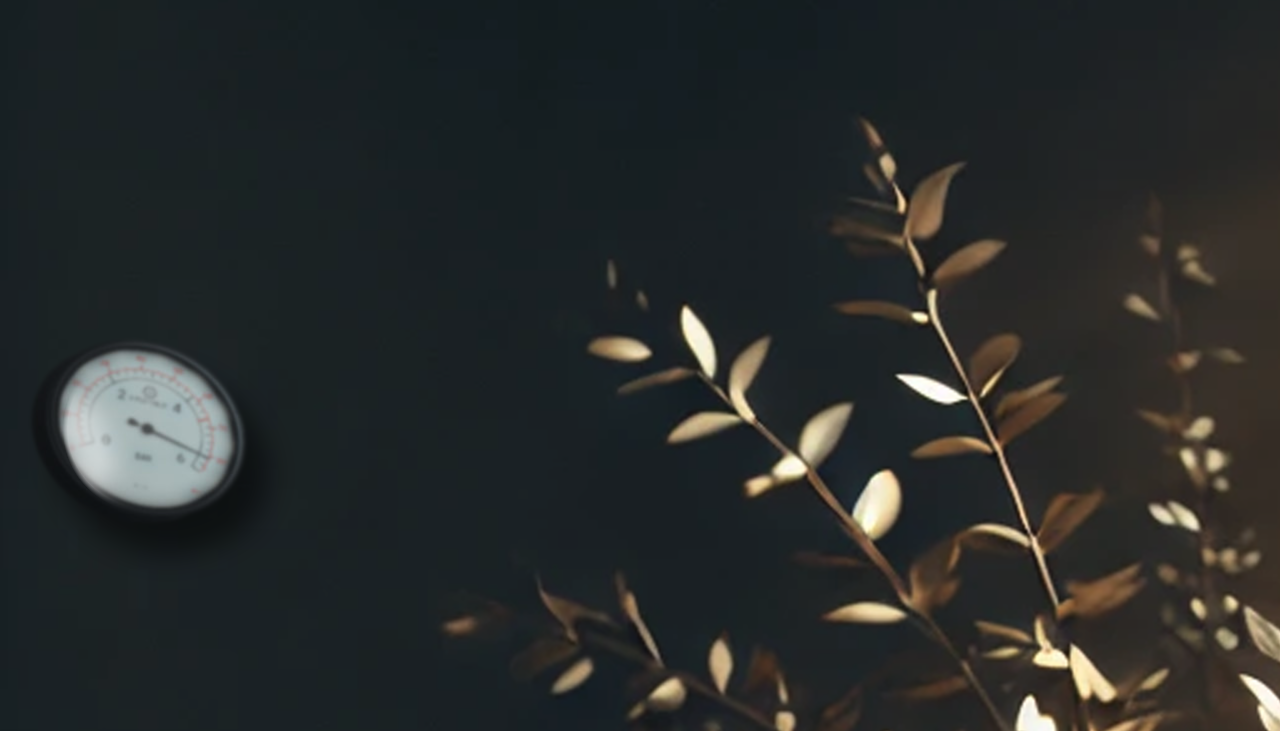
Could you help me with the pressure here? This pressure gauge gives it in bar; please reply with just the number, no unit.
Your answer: 5.6
